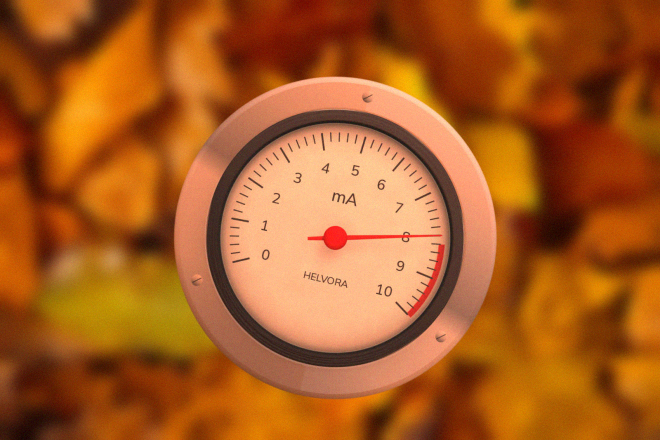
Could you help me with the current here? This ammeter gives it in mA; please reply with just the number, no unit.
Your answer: 8
